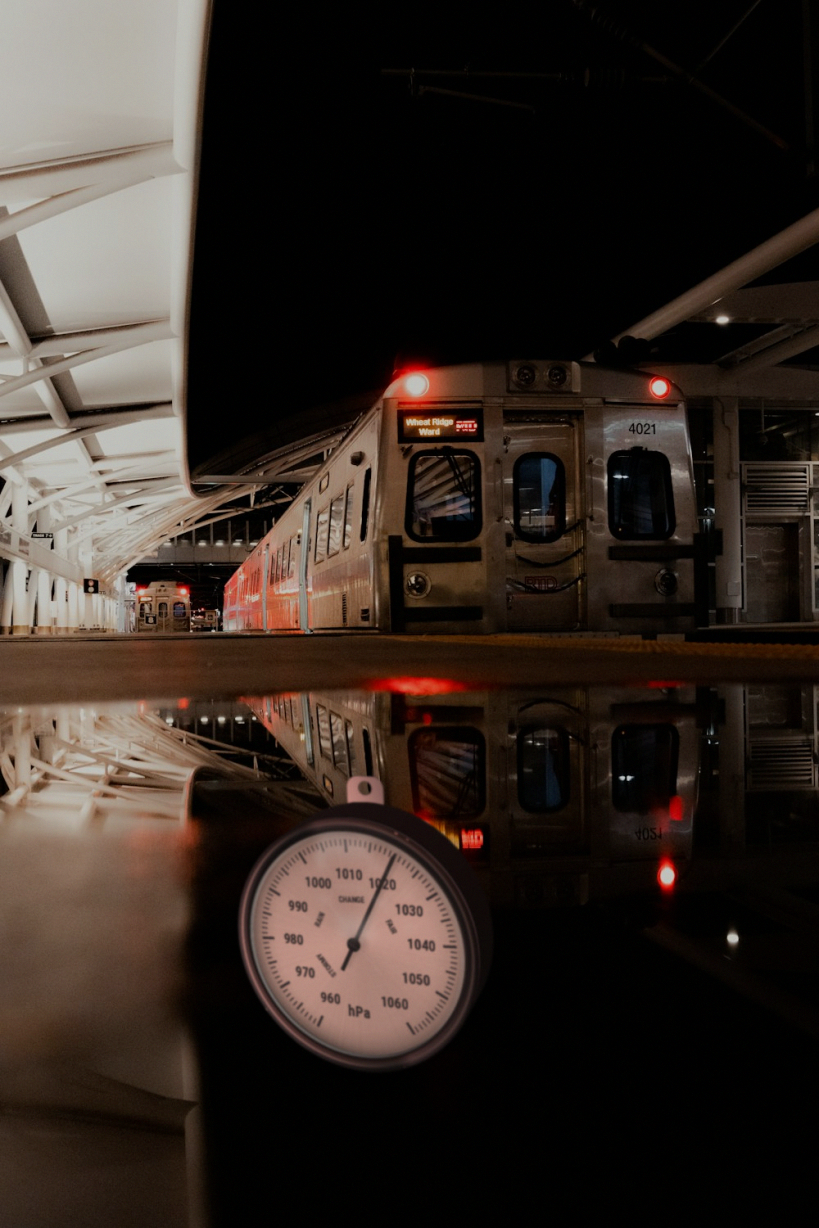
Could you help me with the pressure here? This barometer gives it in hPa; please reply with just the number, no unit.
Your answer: 1020
